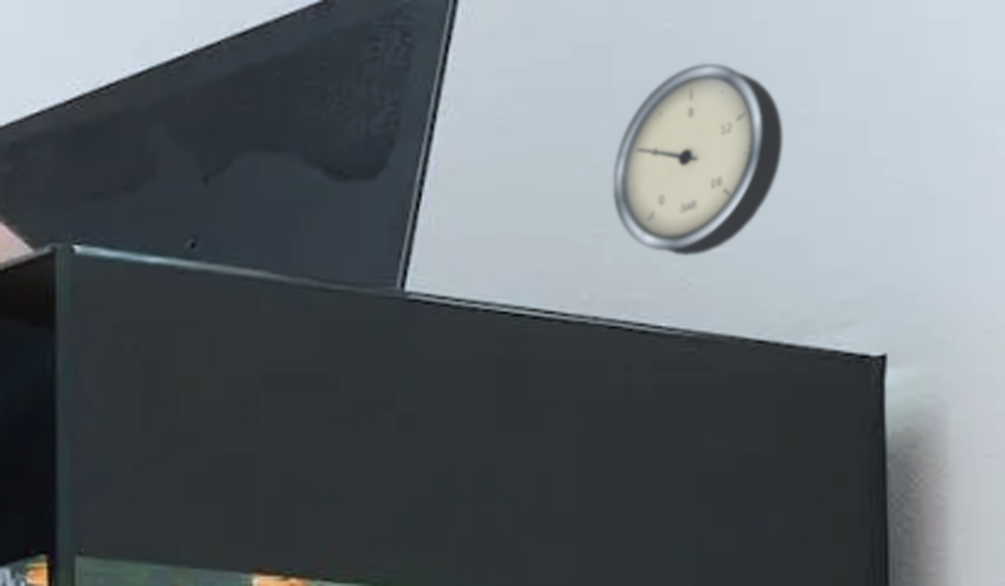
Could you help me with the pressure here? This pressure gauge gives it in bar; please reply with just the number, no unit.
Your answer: 4
